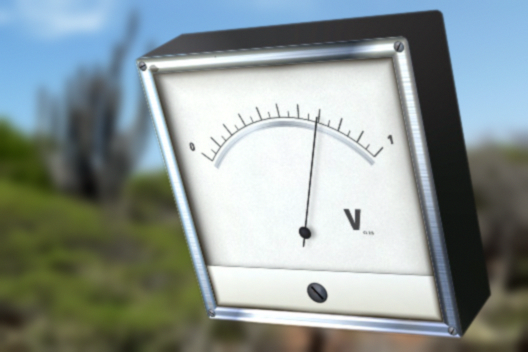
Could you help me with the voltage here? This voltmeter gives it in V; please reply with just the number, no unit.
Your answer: 0.7
